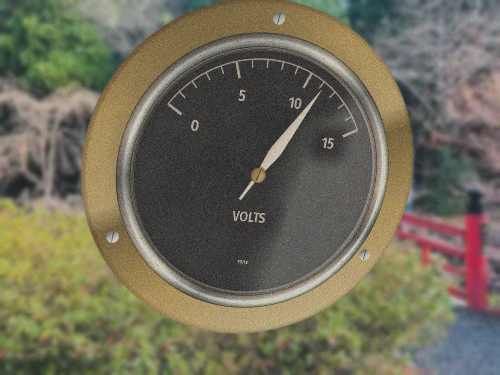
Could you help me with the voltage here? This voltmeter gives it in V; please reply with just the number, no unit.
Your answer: 11
